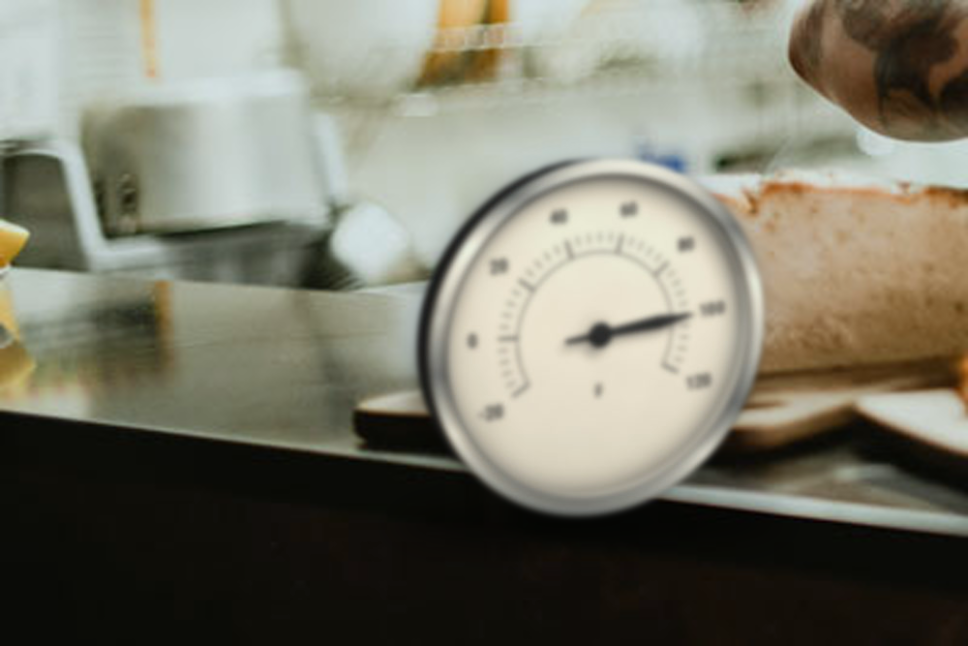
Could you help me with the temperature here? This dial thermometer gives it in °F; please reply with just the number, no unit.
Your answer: 100
